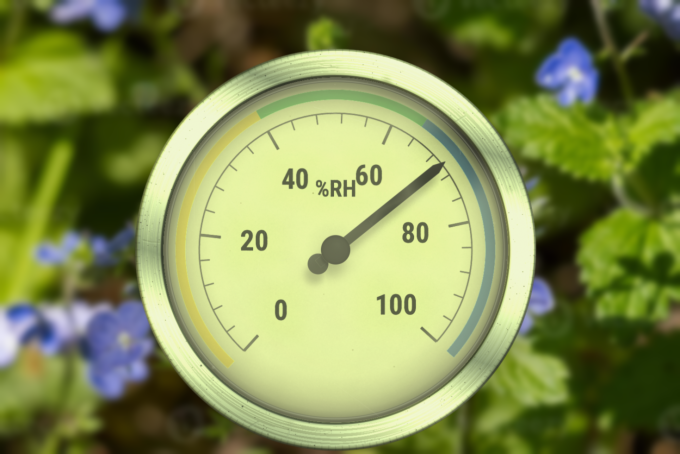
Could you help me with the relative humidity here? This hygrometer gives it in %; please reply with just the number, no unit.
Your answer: 70
